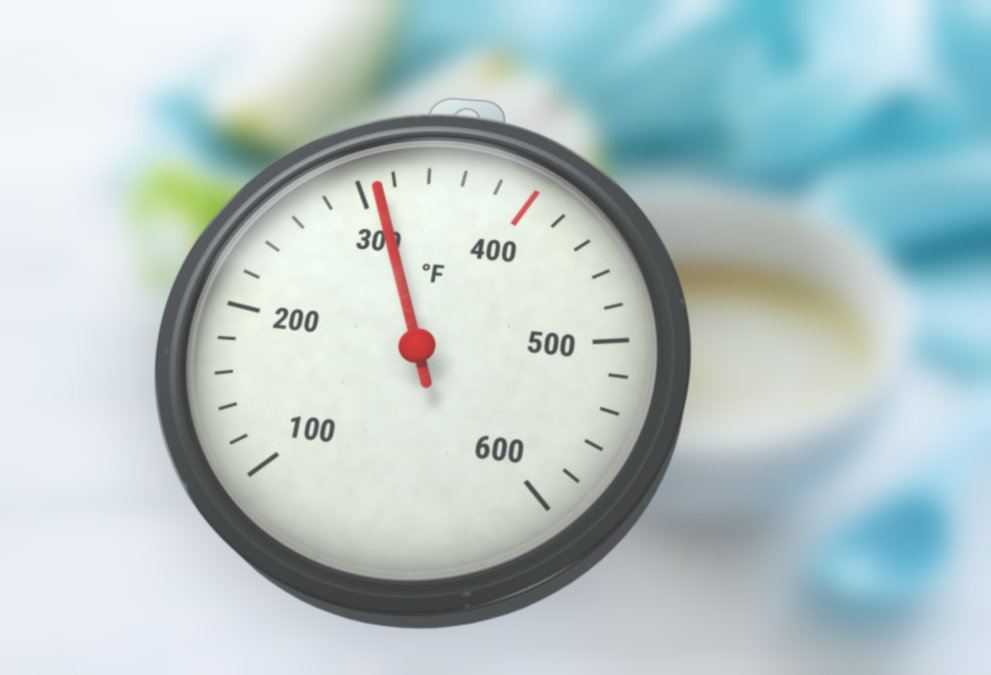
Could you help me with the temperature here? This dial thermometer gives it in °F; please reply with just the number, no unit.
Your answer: 310
